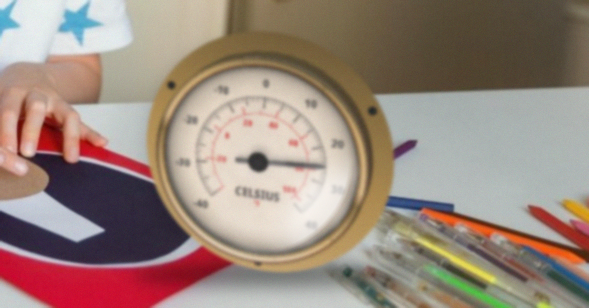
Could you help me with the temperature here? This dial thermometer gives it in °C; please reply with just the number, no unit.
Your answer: 25
